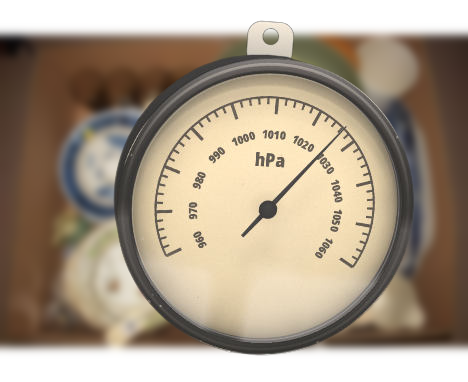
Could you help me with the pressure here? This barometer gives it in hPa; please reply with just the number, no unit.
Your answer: 1026
